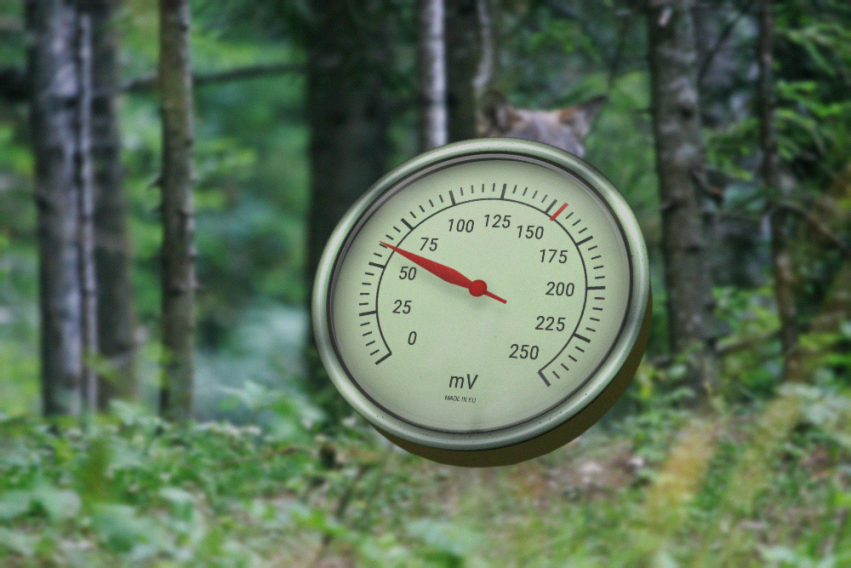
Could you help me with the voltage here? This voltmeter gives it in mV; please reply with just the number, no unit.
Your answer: 60
